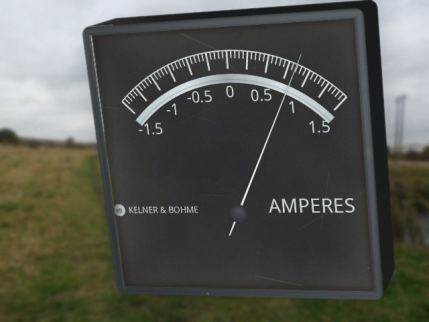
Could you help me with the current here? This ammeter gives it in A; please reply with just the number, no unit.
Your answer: 0.85
